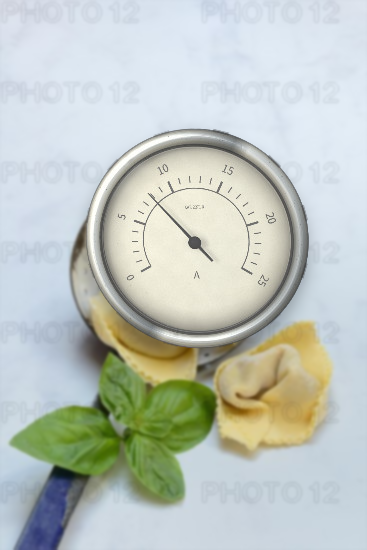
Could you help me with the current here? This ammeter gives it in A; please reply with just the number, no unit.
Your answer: 8
